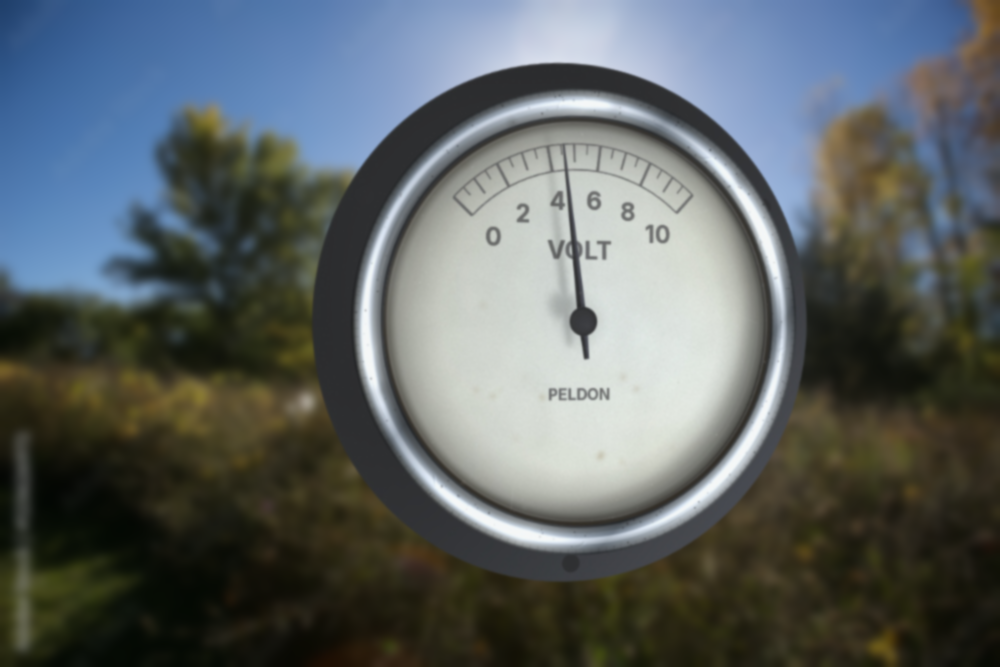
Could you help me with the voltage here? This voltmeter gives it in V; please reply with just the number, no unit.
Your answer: 4.5
